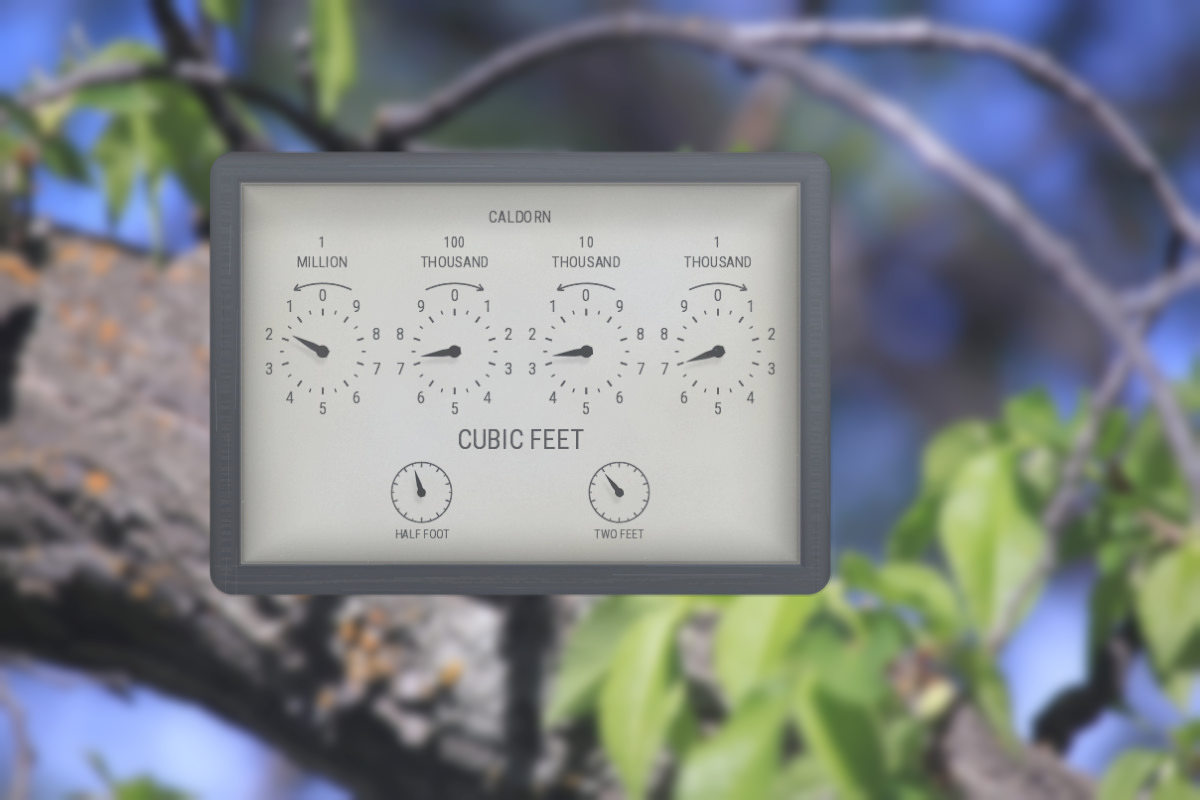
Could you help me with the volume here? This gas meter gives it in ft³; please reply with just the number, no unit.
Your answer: 172700
